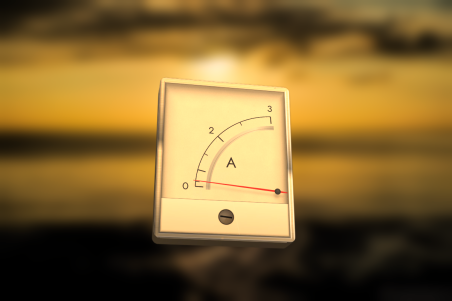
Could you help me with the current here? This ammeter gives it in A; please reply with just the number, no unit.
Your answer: 0.5
